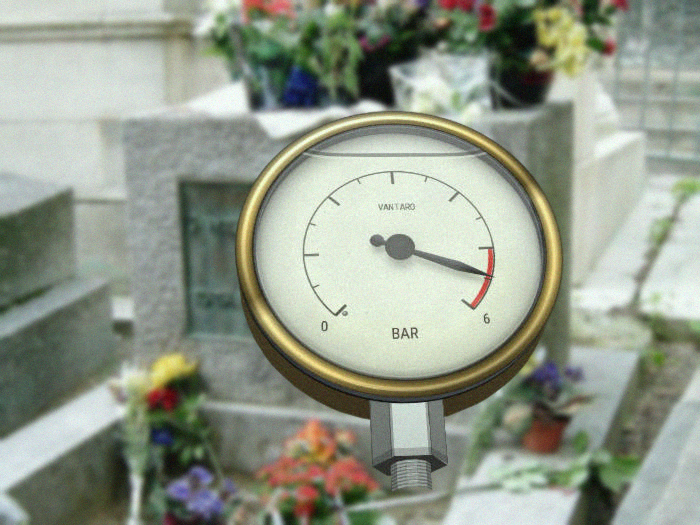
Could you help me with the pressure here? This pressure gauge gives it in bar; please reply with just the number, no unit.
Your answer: 5.5
